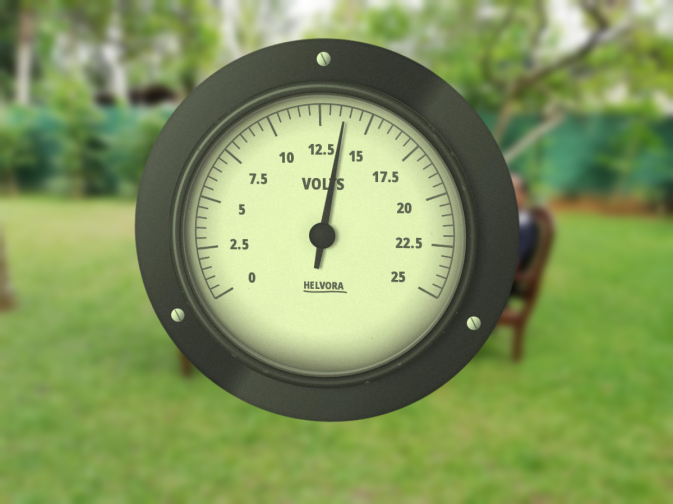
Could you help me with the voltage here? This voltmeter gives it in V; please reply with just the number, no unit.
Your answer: 13.75
